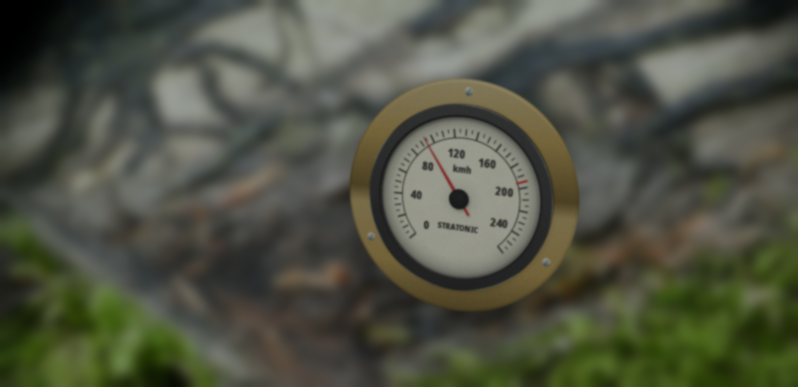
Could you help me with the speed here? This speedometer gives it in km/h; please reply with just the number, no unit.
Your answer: 95
